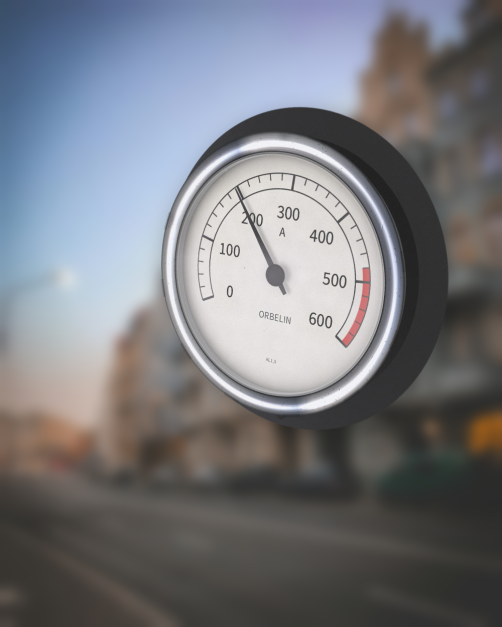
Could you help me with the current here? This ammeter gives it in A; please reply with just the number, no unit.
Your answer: 200
